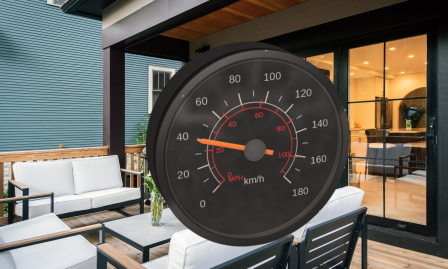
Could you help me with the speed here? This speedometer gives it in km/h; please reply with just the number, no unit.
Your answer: 40
